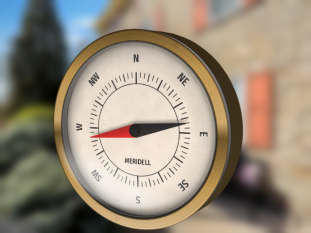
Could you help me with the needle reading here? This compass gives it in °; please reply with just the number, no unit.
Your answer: 260
